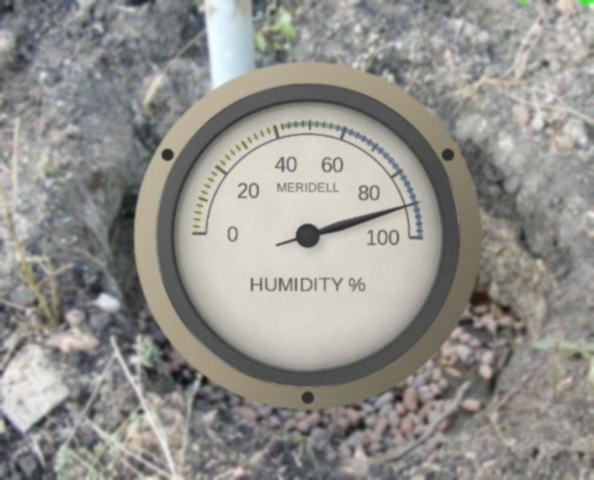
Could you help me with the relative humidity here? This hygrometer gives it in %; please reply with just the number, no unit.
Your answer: 90
